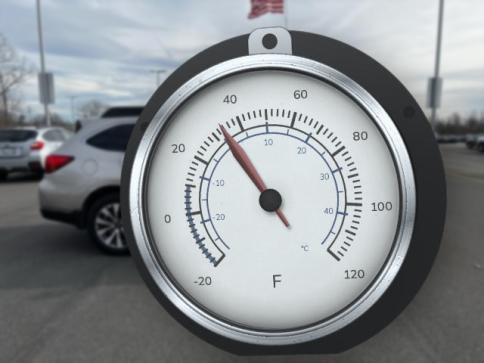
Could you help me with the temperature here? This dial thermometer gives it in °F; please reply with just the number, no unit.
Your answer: 34
